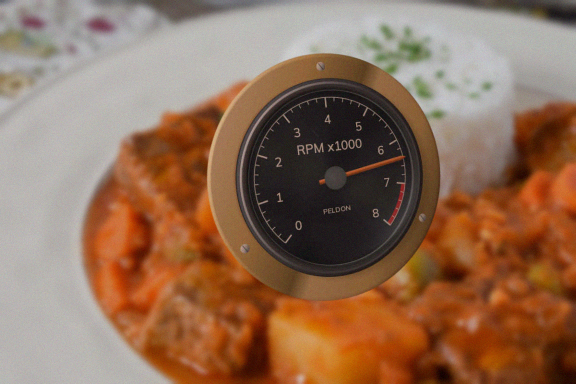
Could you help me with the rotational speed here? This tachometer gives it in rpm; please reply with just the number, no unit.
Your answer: 6400
